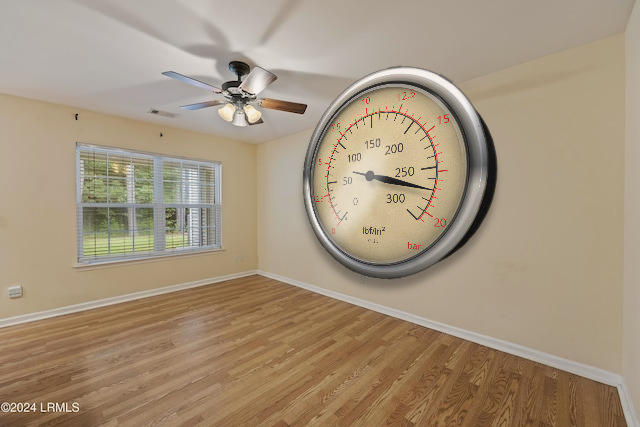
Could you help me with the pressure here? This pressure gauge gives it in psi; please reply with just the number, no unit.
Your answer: 270
